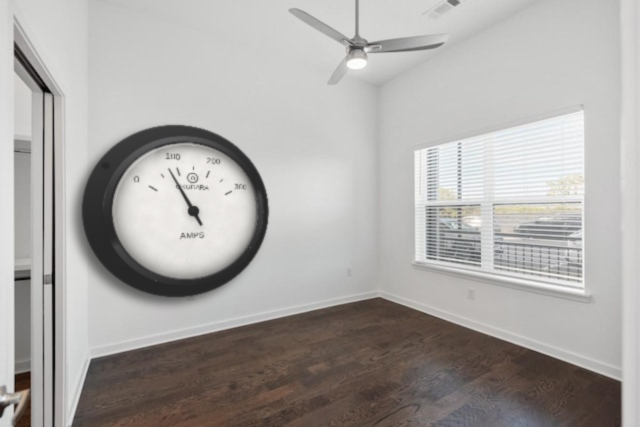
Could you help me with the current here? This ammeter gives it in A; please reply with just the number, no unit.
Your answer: 75
